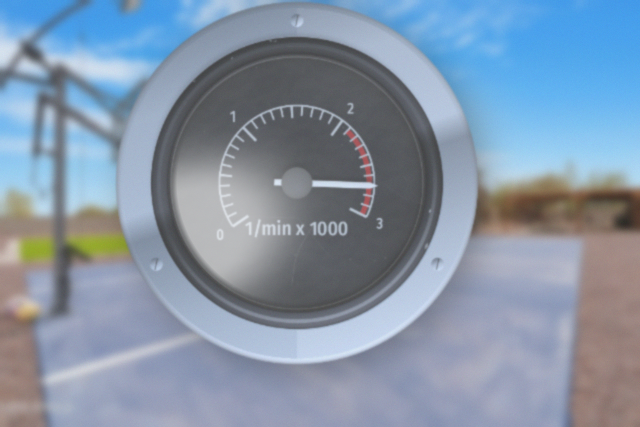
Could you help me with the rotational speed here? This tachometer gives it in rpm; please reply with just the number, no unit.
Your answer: 2700
